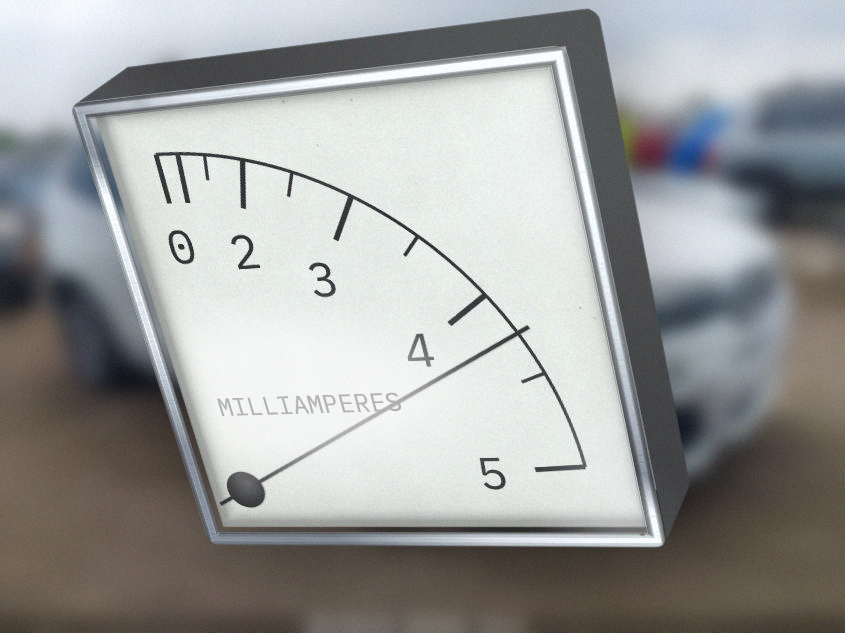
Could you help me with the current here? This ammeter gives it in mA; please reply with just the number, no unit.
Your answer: 4.25
